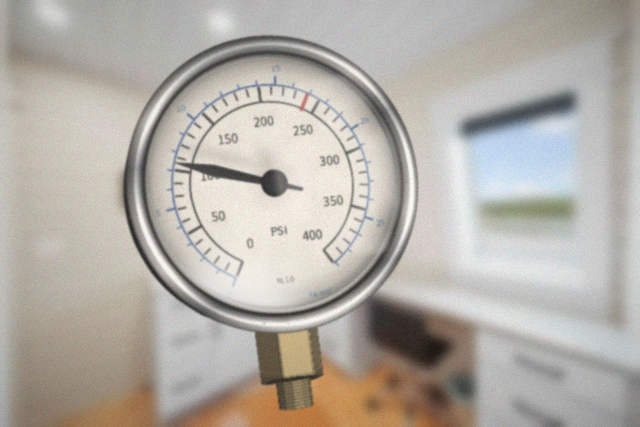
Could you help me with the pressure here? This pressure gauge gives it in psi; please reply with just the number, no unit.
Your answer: 105
